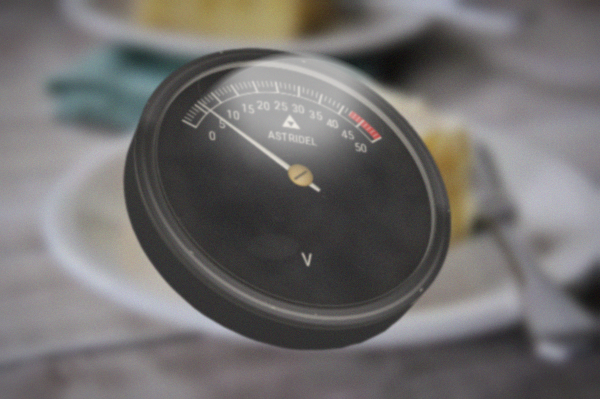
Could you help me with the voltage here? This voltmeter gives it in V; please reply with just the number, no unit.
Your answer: 5
